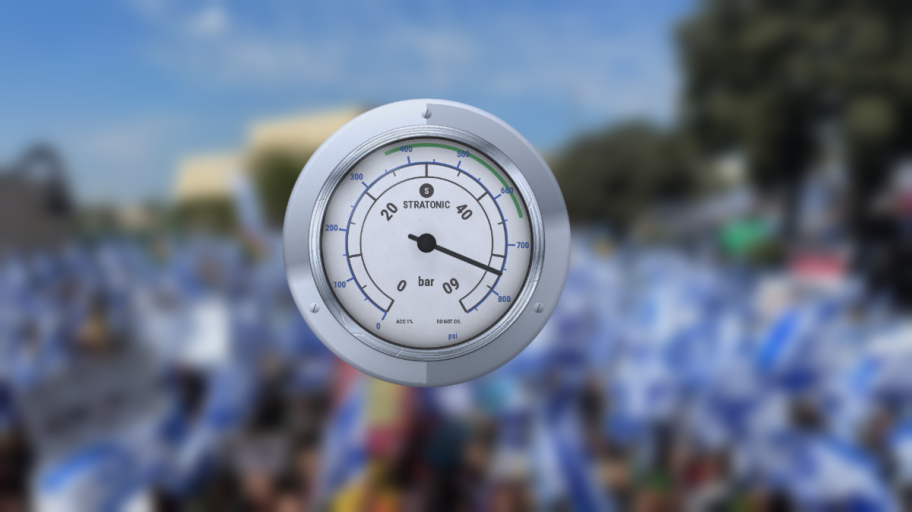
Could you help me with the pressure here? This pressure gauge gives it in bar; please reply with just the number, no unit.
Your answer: 52.5
